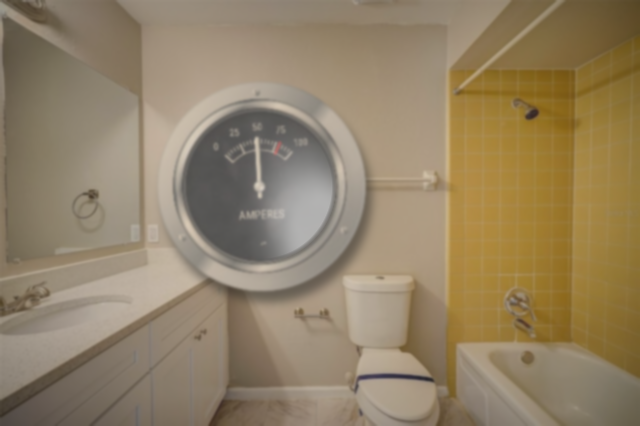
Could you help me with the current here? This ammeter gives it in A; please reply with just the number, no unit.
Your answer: 50
